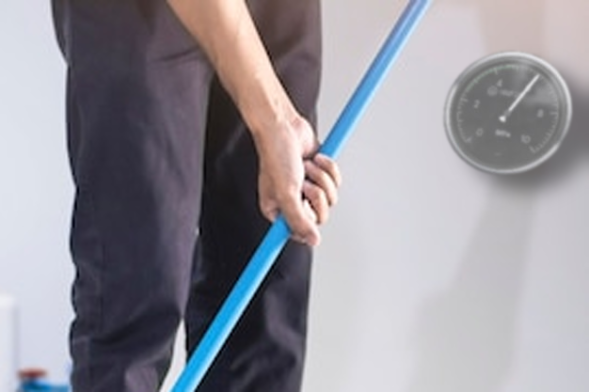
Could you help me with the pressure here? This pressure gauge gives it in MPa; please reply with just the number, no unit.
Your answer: 6
